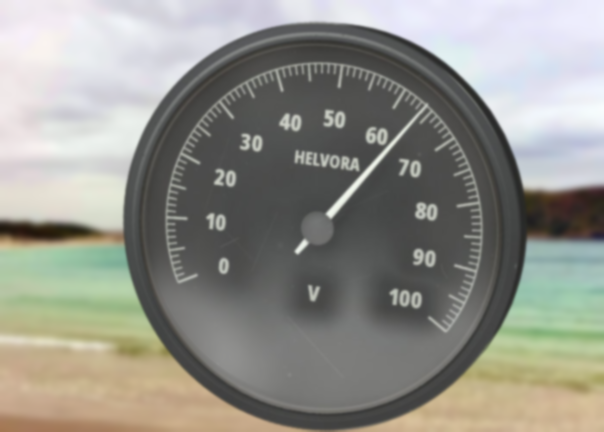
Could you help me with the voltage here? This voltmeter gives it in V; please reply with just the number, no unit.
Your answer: 64
